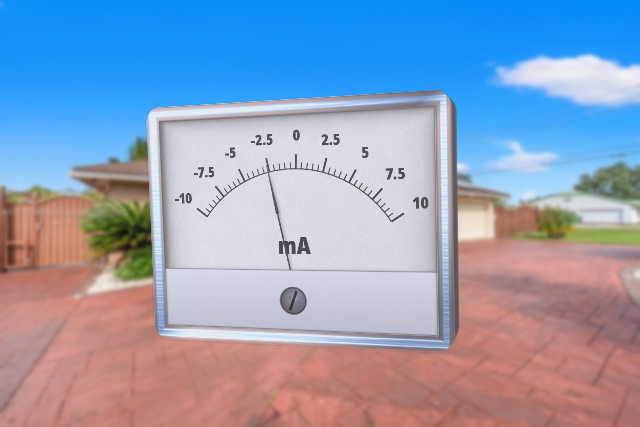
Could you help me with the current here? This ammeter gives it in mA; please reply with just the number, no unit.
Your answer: -2.5
